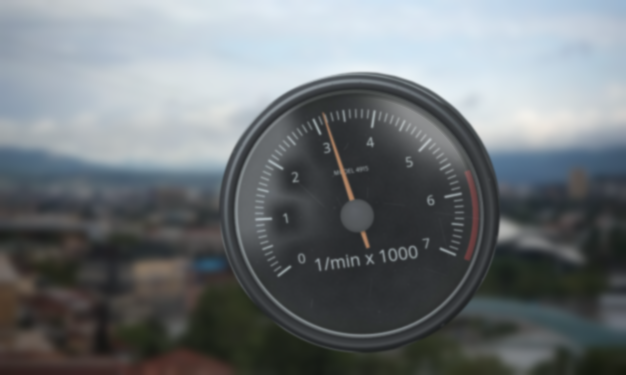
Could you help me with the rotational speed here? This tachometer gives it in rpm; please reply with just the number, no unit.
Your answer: 3200
